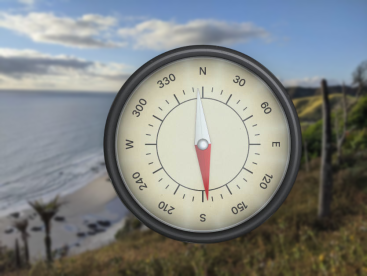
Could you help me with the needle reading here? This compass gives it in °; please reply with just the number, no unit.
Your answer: 175
